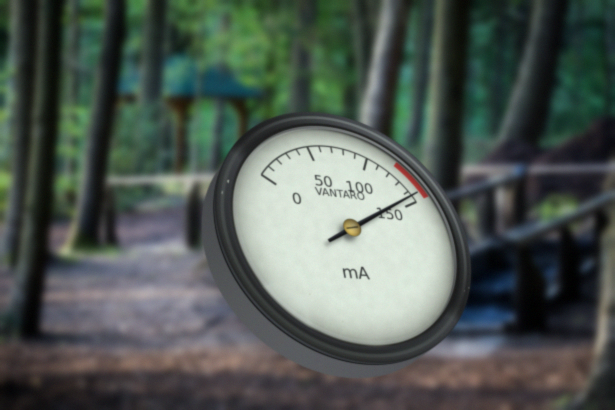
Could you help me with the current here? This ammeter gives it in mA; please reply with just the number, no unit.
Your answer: 145
